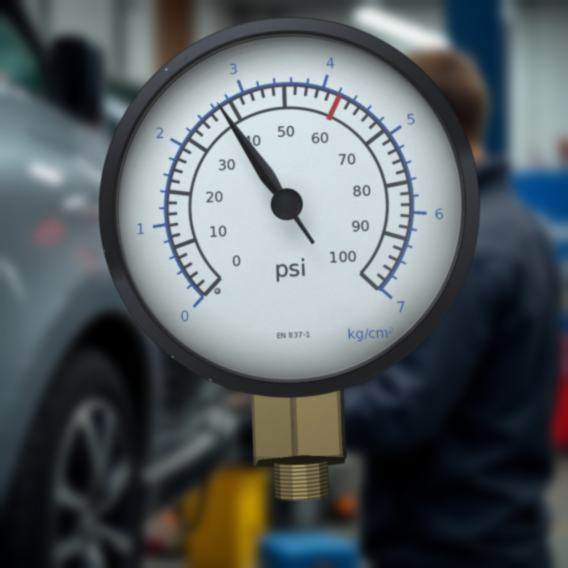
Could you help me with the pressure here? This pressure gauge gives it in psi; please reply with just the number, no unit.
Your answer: 38
